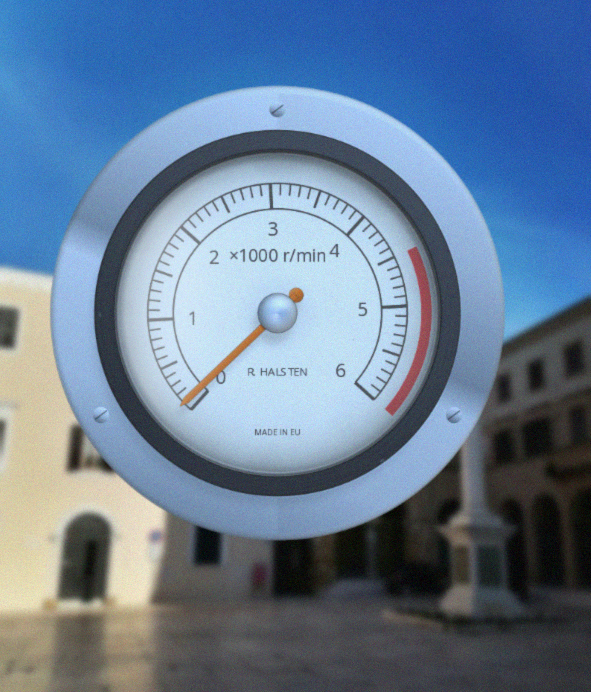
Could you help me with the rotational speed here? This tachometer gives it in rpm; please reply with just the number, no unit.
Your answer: 100
